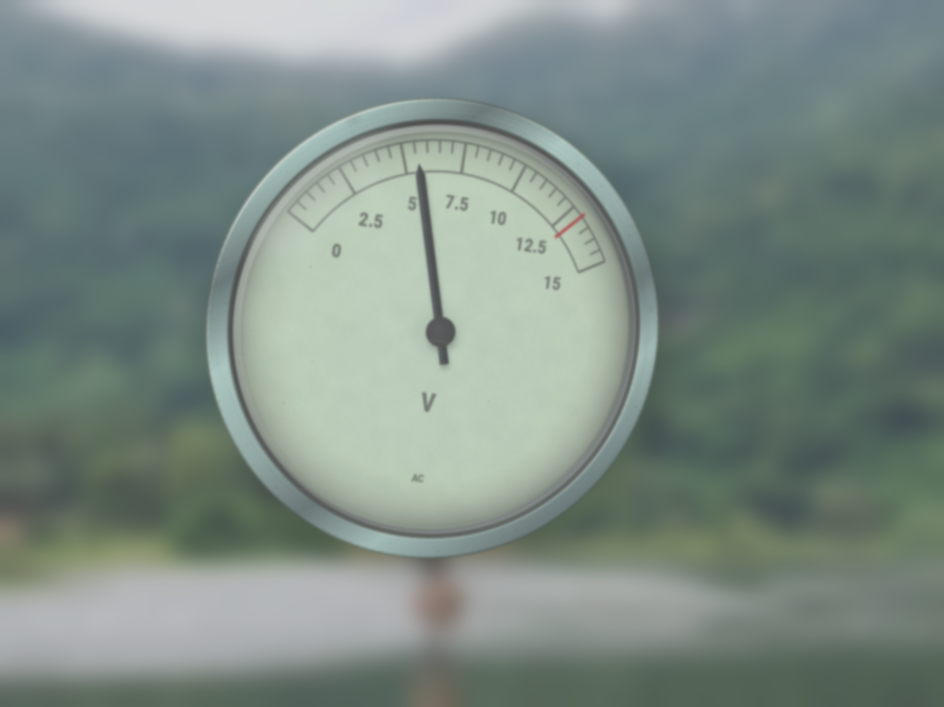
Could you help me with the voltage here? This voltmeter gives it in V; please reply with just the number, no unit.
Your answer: 5.5
